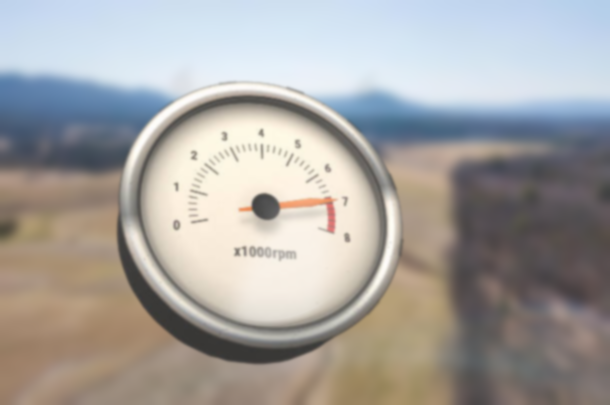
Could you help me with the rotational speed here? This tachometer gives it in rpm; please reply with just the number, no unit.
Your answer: 7000
